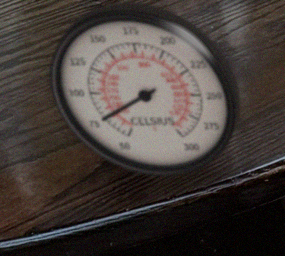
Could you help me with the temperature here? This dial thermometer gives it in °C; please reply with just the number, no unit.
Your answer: 75
